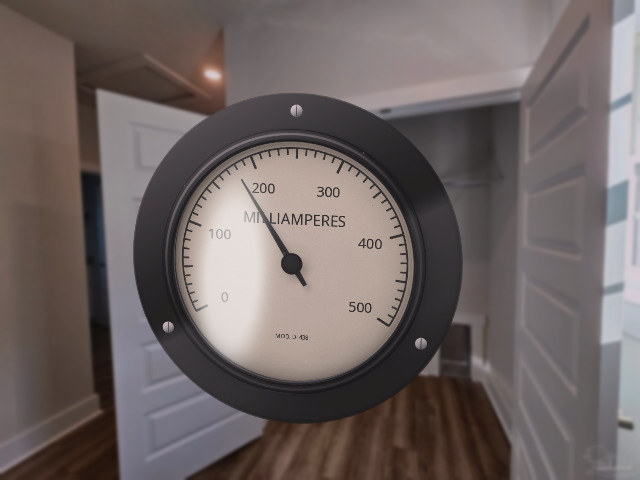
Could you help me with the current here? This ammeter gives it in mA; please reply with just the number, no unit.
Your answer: 180
